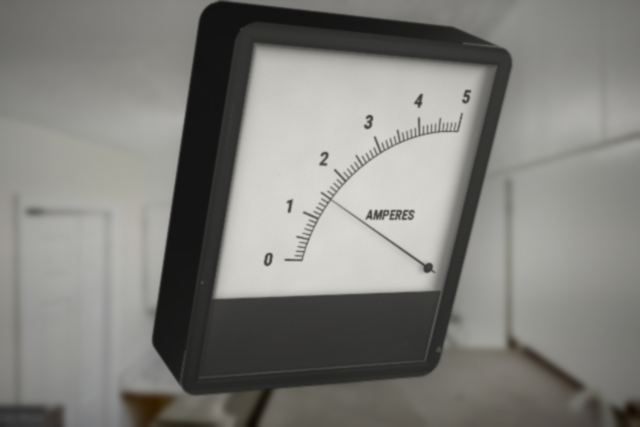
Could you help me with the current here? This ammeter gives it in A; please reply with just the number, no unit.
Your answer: 1.5
